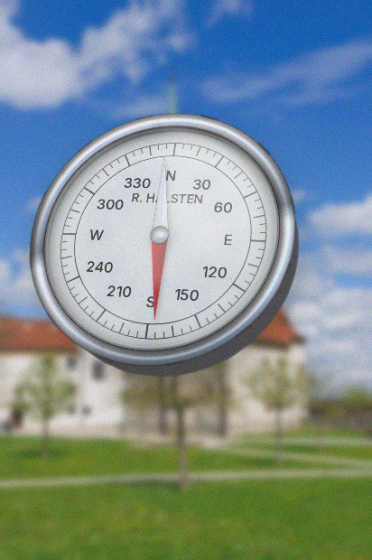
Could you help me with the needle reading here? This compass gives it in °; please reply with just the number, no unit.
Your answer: 175
